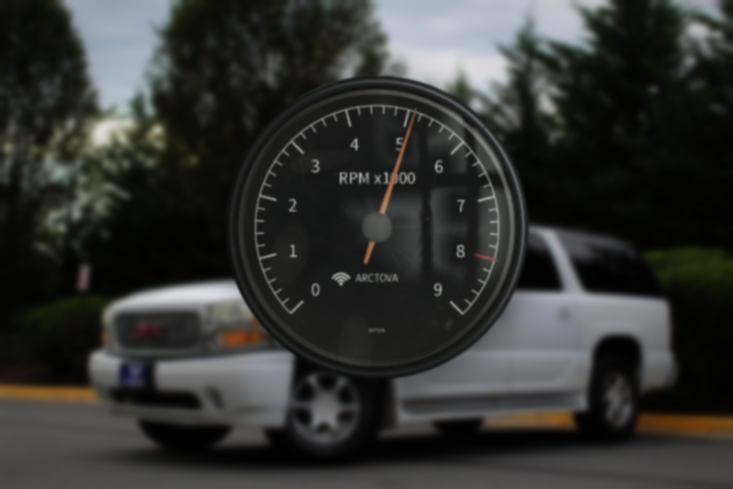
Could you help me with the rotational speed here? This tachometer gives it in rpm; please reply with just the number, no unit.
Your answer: 5100
